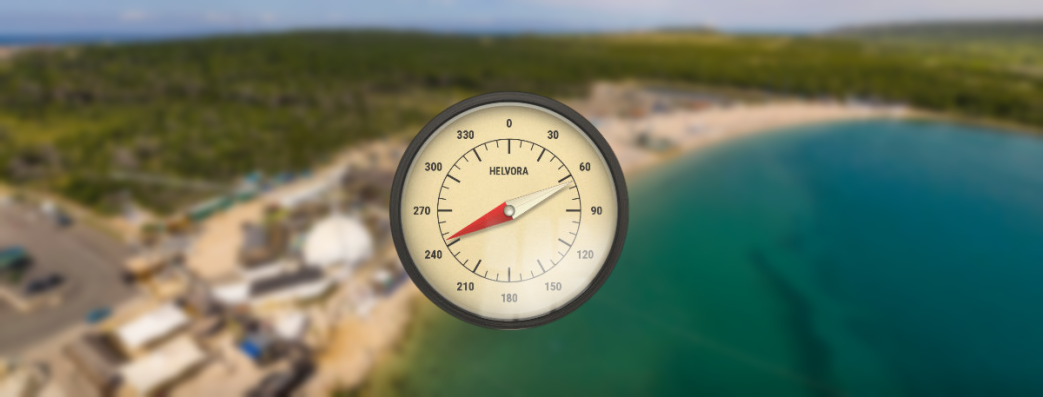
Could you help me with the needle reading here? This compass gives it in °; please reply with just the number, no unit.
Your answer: 245
